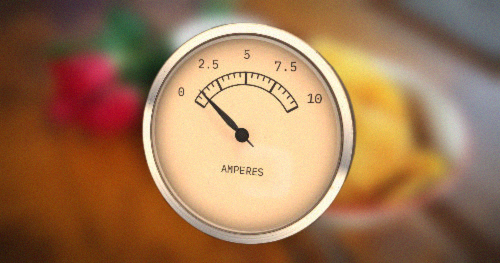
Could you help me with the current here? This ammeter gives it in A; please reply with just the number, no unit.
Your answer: 1
